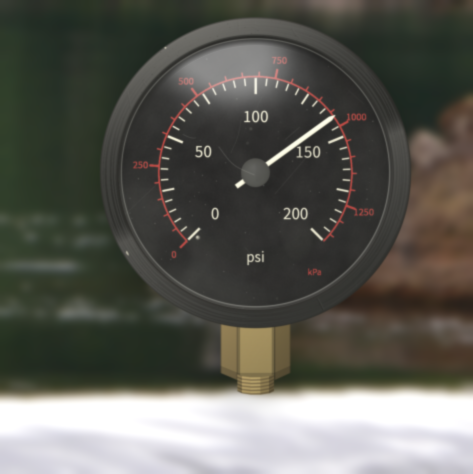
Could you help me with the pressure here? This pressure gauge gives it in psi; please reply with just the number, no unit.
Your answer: 140
